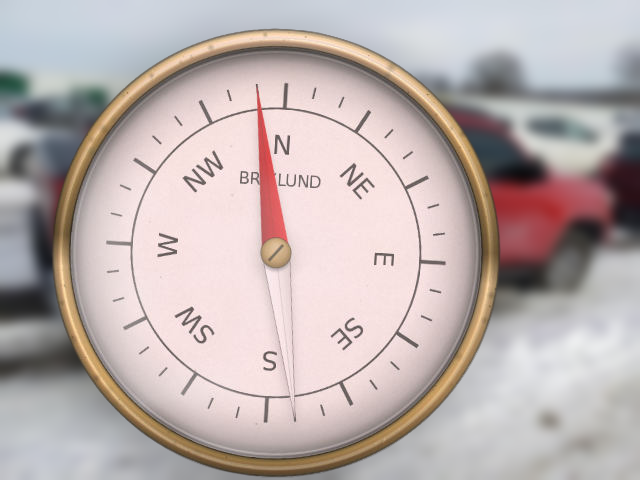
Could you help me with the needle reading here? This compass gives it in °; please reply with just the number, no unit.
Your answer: 350
